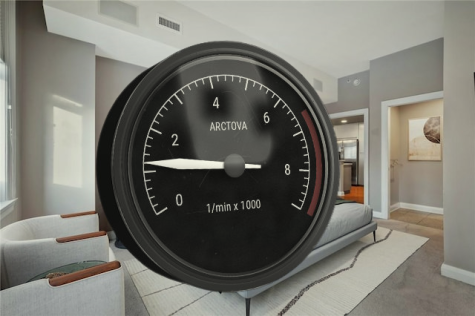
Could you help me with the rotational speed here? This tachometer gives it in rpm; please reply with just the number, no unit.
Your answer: 1200
